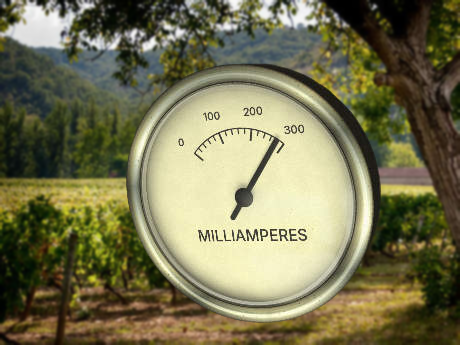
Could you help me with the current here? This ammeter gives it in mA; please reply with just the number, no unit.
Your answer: 280
